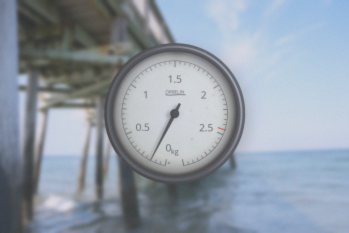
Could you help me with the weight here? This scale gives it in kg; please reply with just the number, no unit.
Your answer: 0.15
